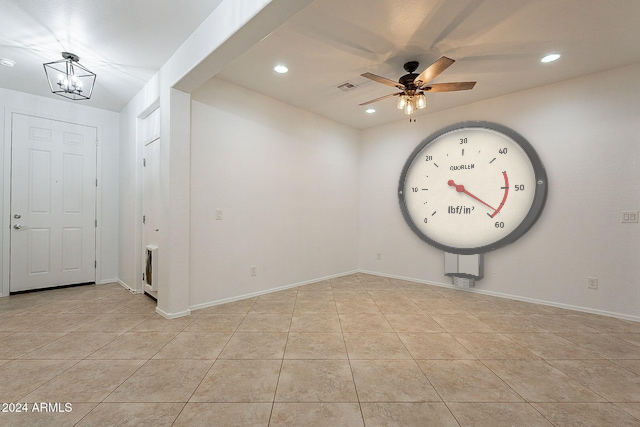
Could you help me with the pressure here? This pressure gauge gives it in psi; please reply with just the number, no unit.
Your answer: 57.5
